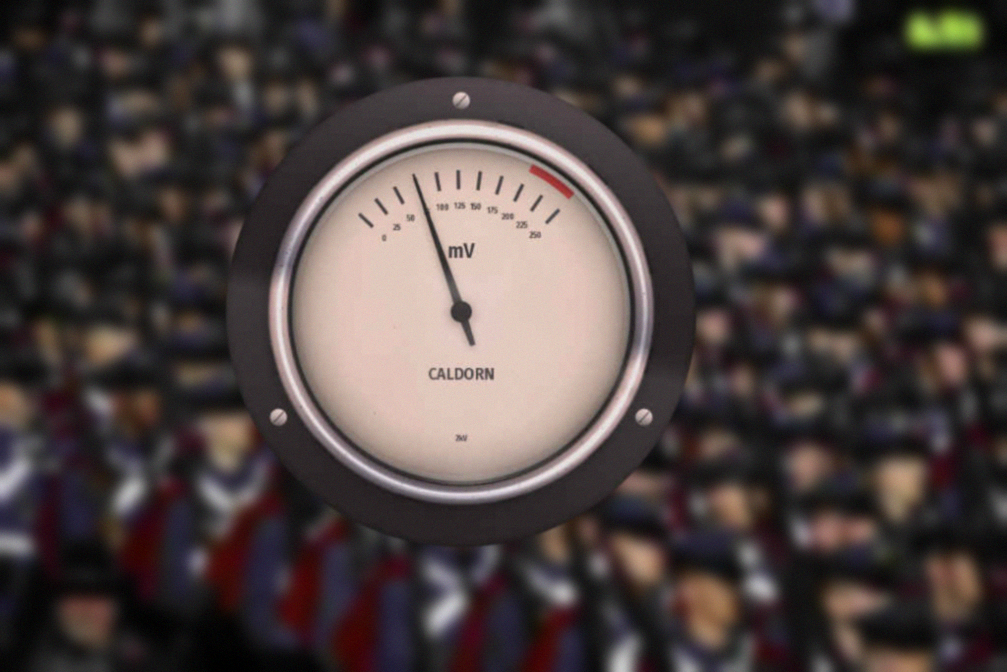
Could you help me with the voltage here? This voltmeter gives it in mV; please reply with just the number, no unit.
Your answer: 75
